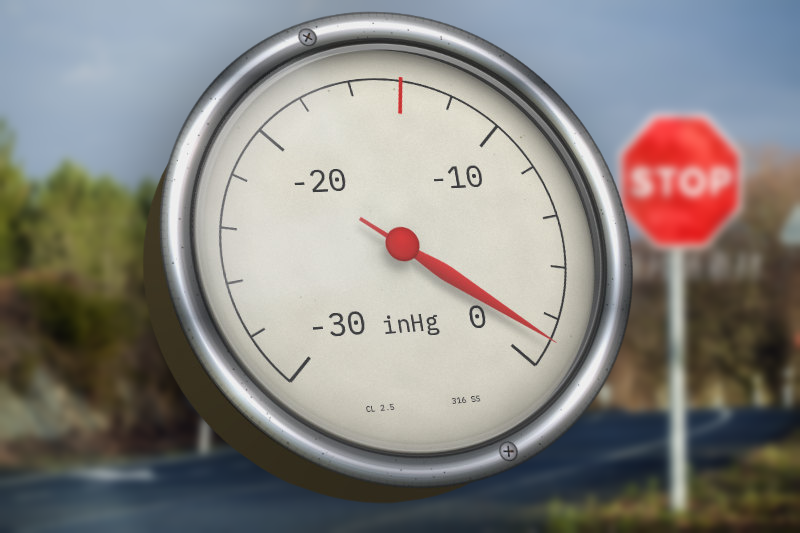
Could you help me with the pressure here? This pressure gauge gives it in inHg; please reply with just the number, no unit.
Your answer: -1
